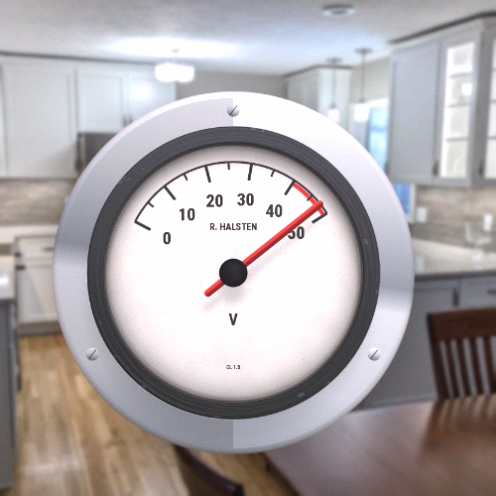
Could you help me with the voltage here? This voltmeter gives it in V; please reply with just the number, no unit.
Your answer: 47.5
